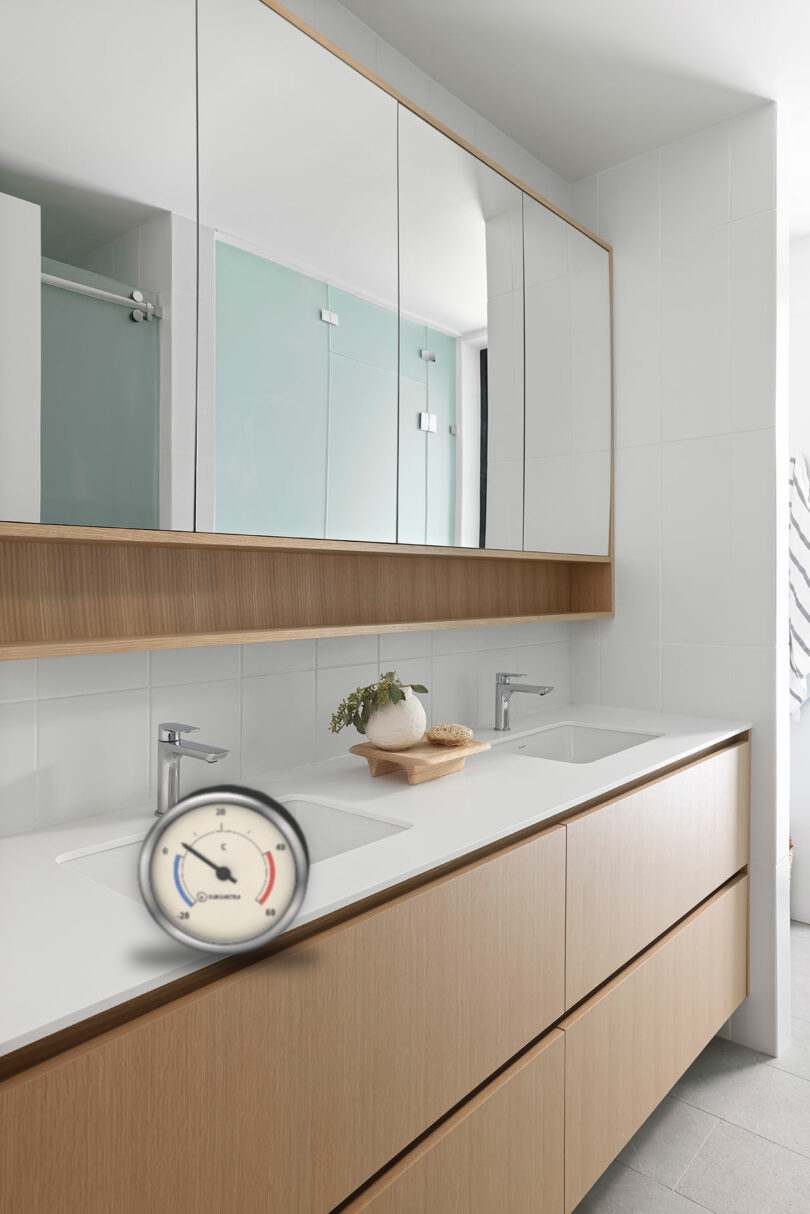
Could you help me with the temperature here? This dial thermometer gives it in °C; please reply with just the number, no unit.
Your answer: 5
